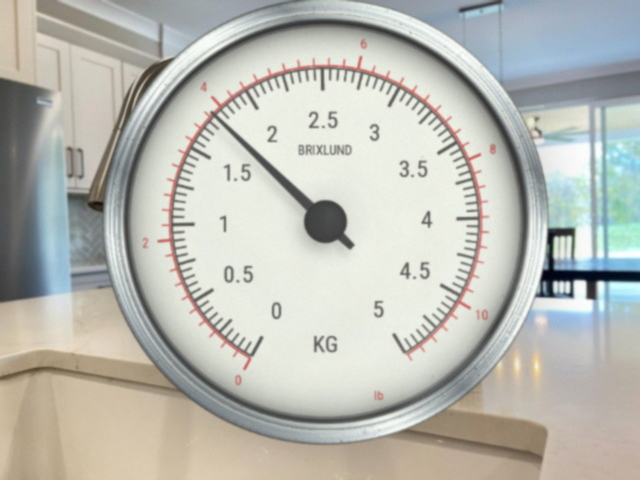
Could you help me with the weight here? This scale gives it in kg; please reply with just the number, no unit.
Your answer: 1.75
